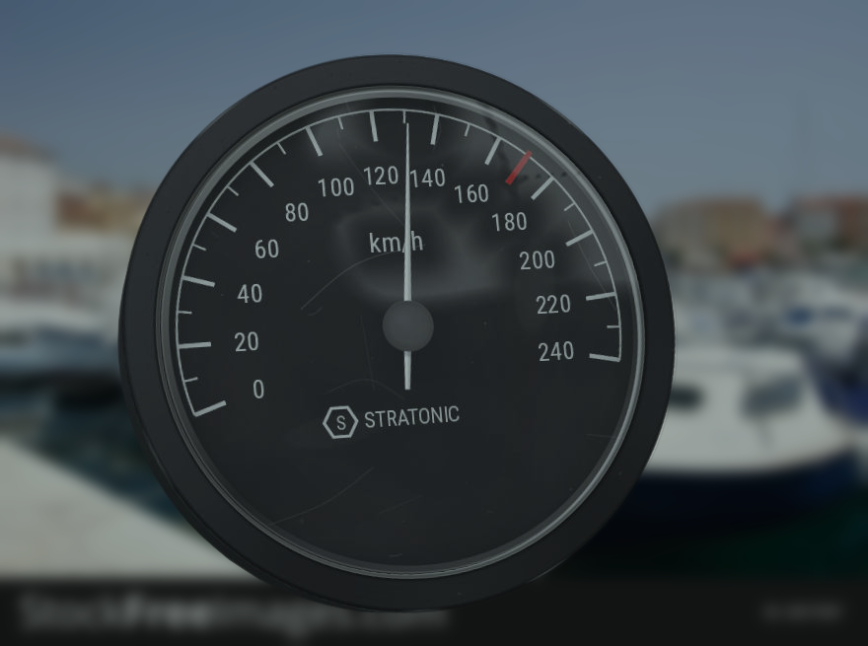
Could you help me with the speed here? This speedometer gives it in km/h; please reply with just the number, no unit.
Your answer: 130
